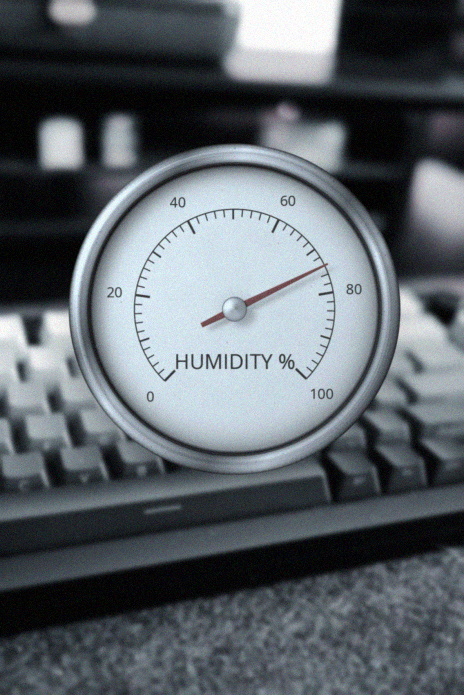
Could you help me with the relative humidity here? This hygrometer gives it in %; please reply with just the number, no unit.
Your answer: 74
